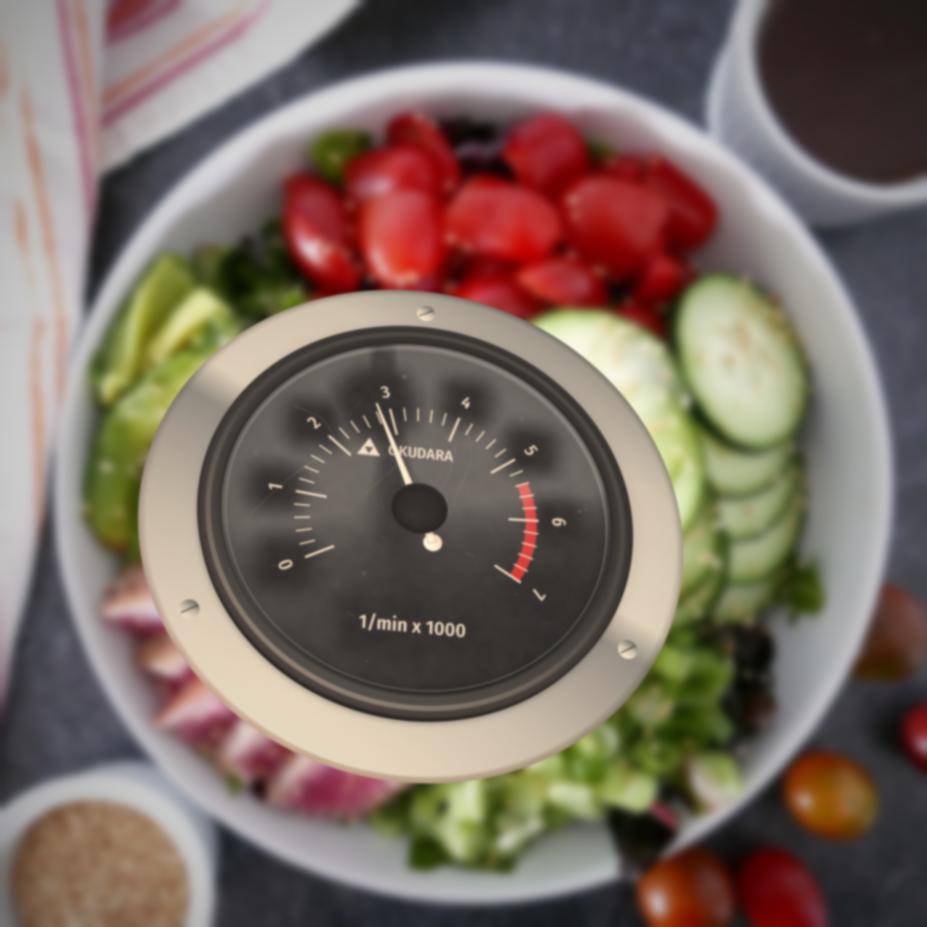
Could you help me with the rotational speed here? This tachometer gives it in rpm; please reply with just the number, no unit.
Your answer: 2800
